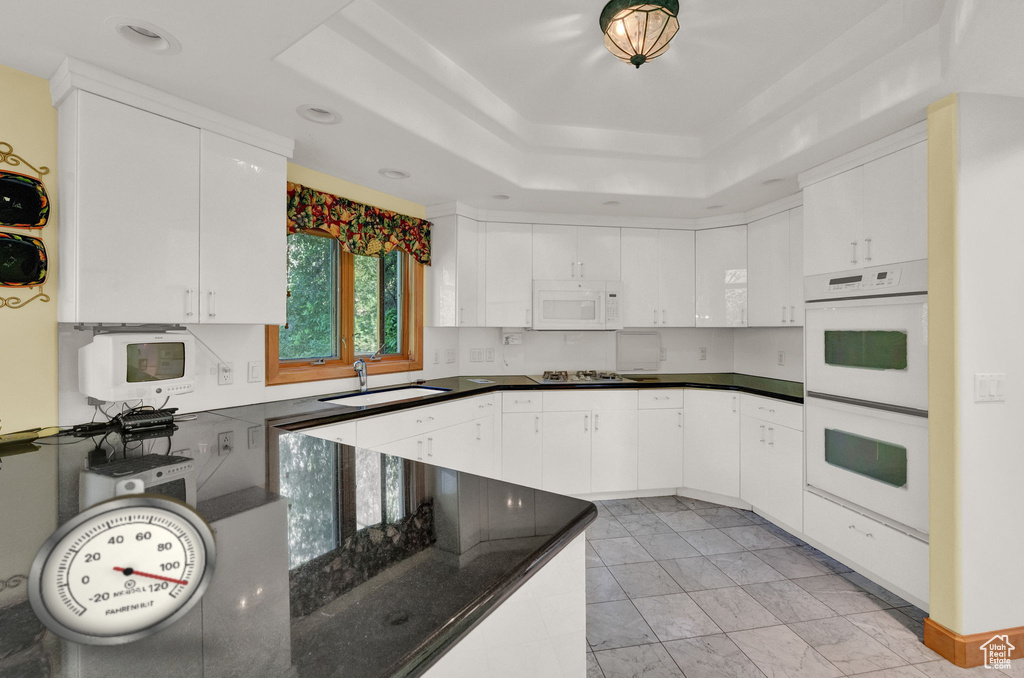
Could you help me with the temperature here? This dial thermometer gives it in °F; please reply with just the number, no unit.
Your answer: 110
